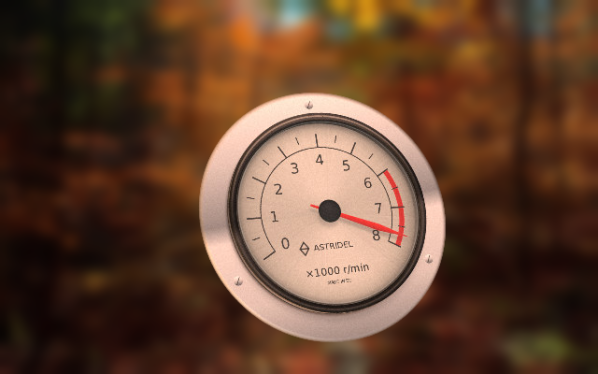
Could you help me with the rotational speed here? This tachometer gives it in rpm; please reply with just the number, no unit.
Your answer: 7750
